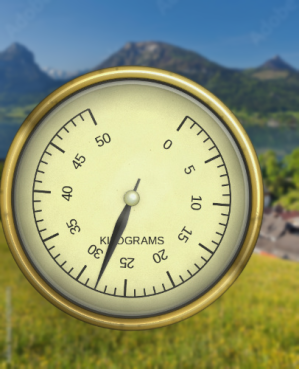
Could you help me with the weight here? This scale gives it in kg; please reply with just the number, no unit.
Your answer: 28
